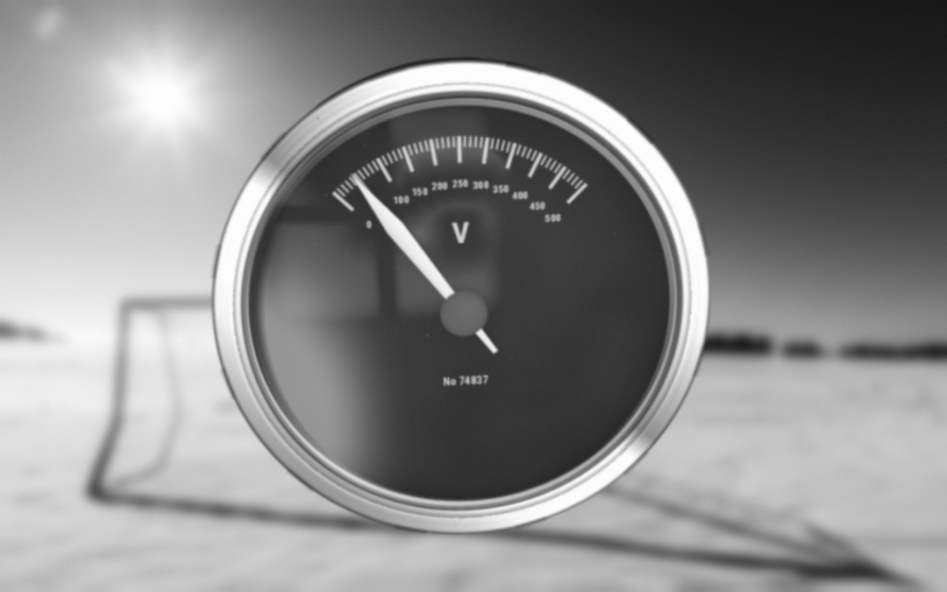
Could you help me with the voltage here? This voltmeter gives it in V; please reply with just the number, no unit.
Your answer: 50
